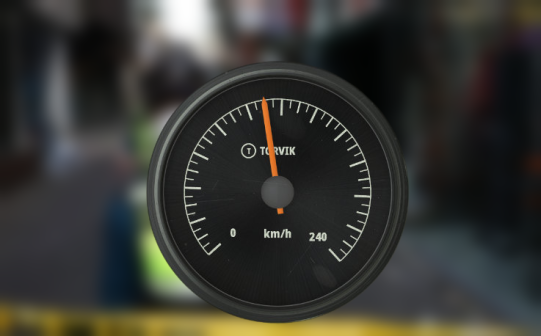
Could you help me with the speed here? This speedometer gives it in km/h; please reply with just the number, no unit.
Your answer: 110
